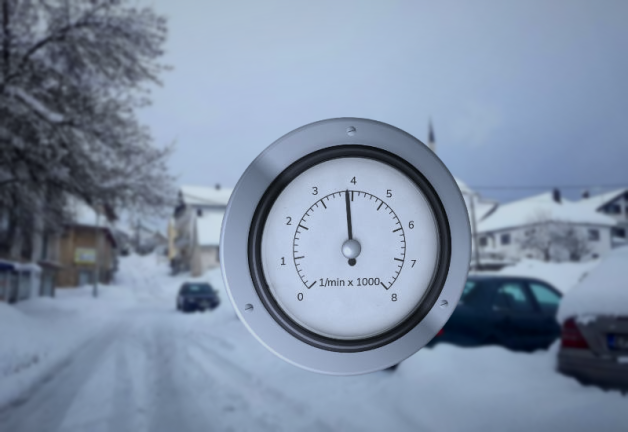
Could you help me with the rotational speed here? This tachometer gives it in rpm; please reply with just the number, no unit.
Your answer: 3800
